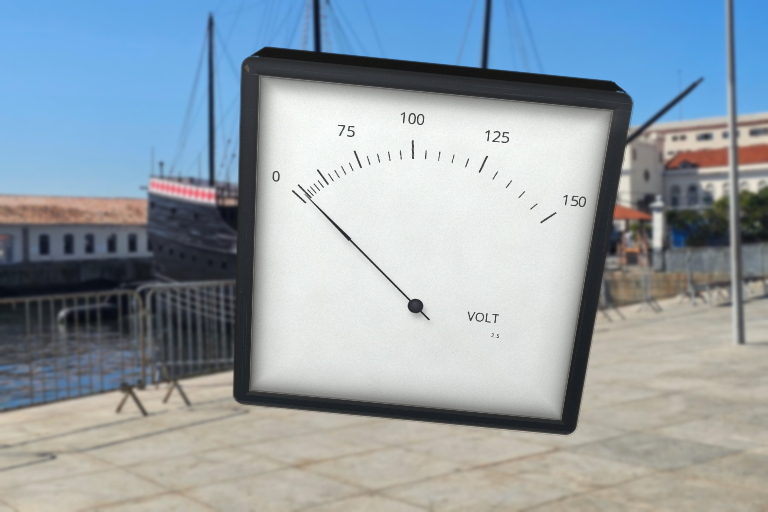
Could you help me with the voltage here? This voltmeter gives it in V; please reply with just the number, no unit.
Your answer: 25
